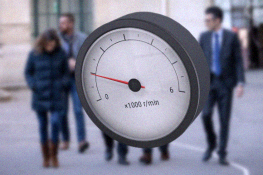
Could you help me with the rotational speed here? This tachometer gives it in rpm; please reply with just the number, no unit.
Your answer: 1000
